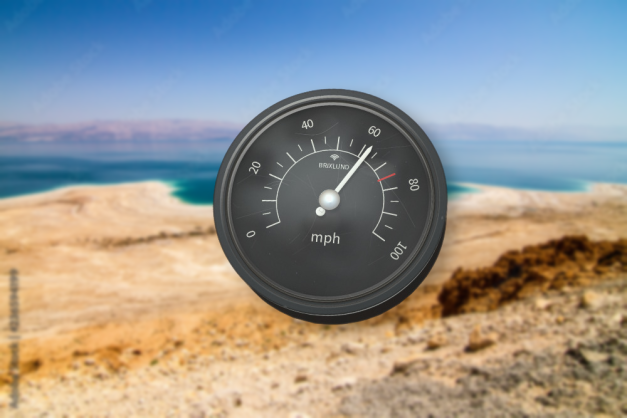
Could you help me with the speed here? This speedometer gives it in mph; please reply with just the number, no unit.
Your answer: 62.5
